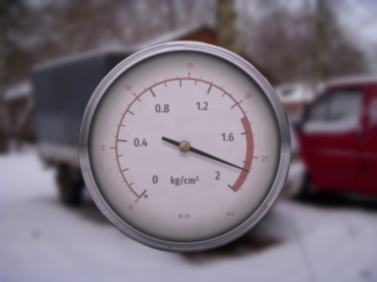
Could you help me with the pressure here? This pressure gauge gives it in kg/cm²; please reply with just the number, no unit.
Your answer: 1.85
